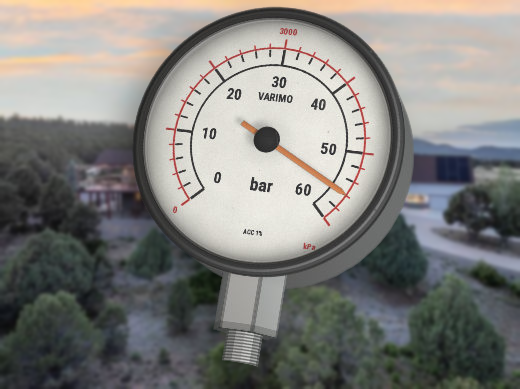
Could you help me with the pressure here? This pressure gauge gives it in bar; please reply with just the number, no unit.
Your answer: 56
